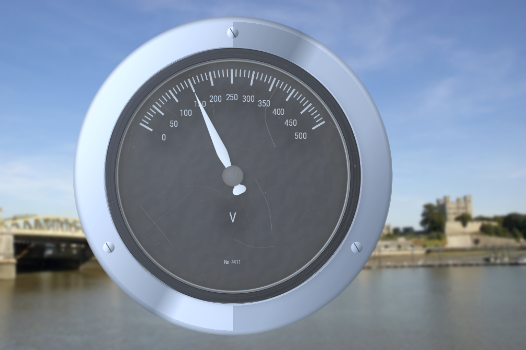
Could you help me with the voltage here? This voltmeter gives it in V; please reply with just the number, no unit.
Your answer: 150
